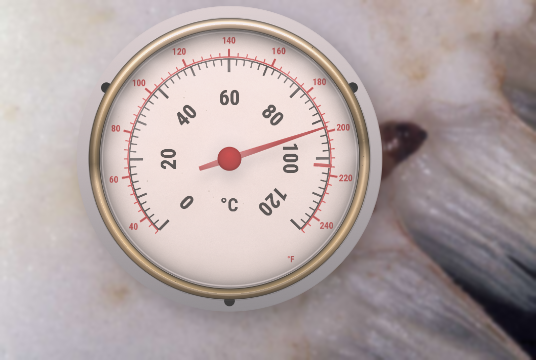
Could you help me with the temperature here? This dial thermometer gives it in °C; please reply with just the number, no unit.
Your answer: 92
